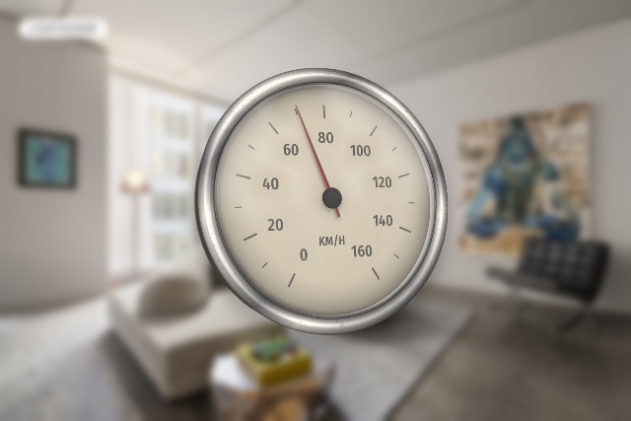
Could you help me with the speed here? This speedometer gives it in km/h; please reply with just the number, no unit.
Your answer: 70
